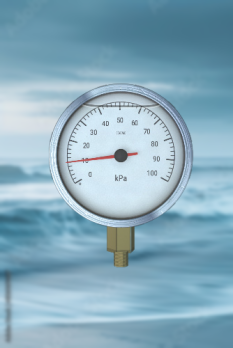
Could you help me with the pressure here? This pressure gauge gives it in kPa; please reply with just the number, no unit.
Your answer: 10
